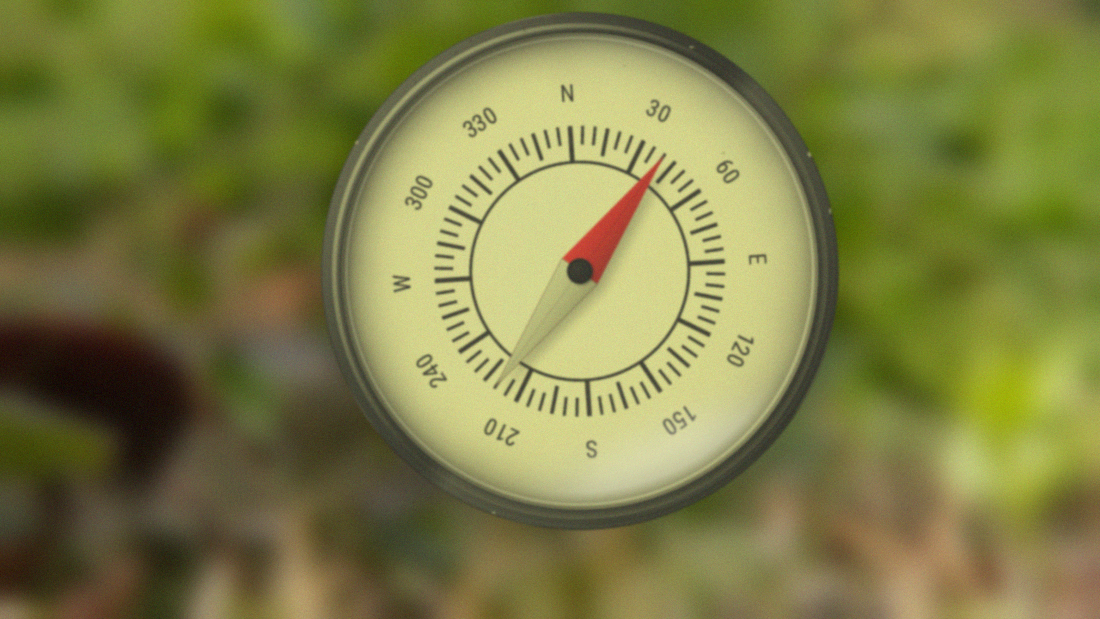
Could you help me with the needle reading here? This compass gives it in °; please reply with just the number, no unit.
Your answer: 40
